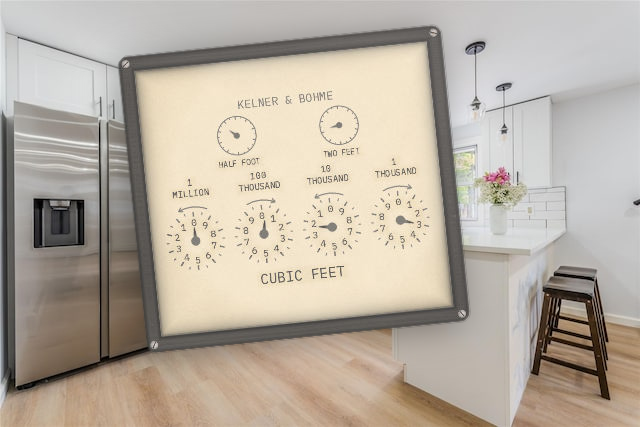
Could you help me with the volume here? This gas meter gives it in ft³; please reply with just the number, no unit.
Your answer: 2300
